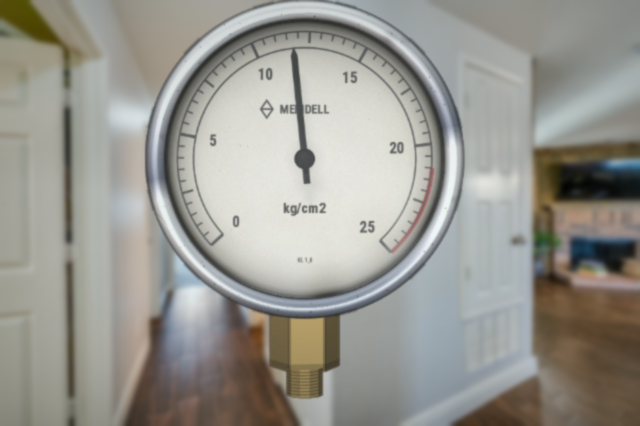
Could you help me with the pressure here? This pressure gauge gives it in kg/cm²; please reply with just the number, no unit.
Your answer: 11.75
